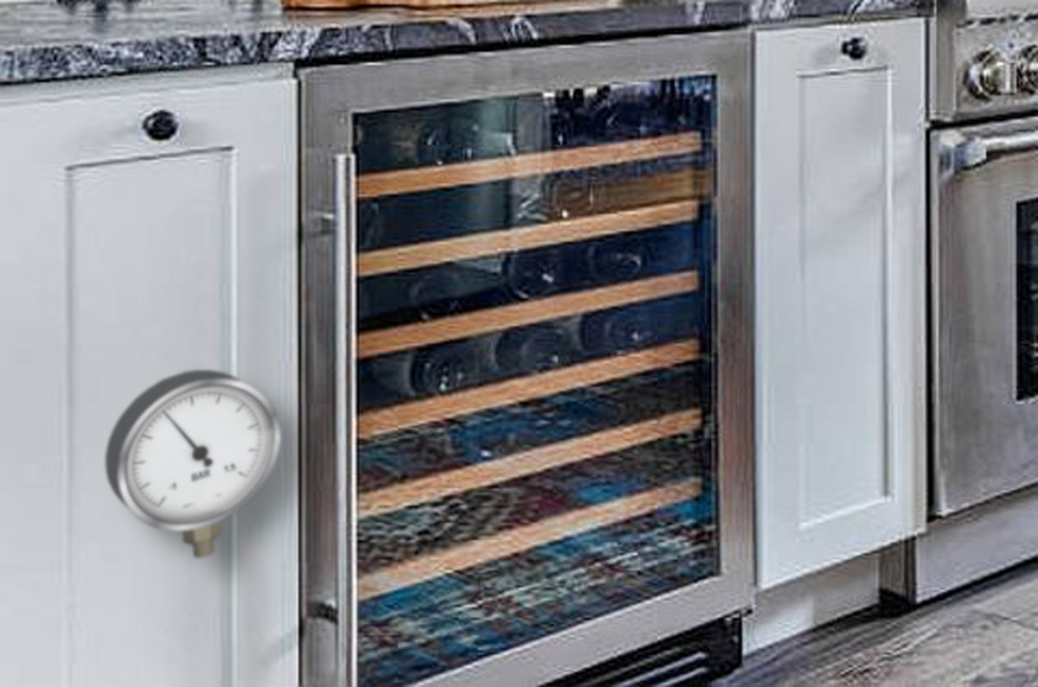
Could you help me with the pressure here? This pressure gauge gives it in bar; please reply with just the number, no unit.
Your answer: 0
